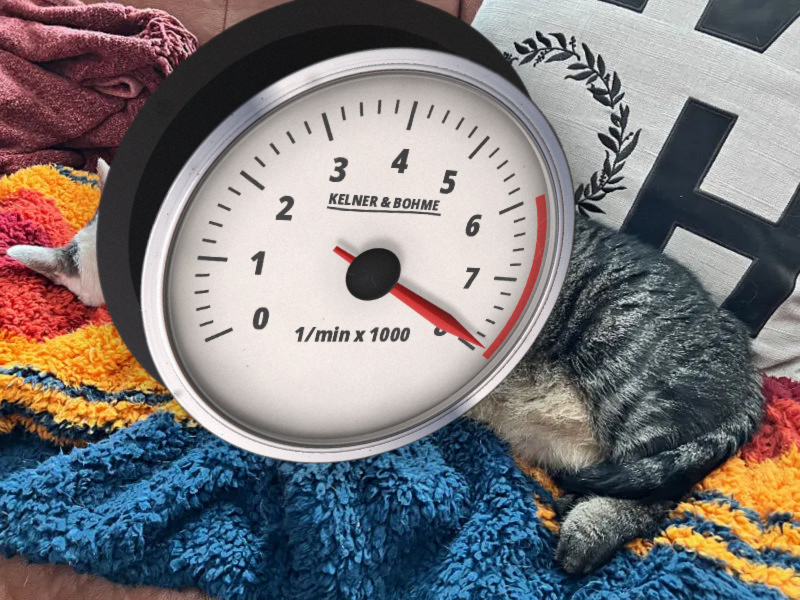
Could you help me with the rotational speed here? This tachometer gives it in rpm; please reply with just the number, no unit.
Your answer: 7900
